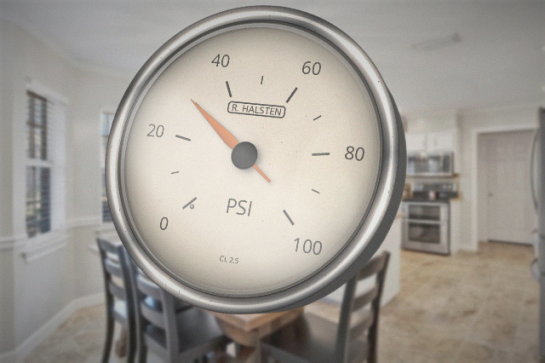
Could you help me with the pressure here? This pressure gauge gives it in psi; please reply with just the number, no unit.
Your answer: 30
